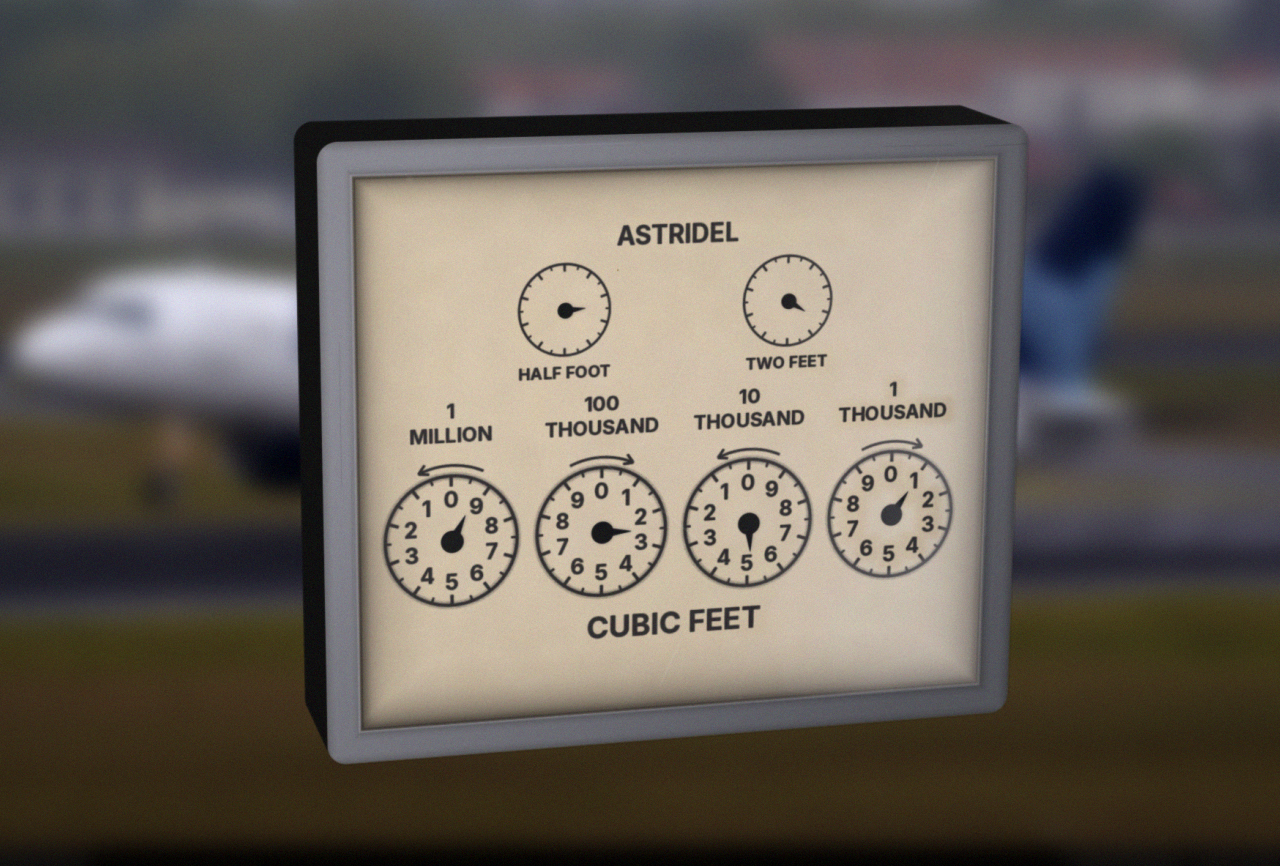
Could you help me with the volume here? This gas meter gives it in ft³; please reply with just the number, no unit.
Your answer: 925100
